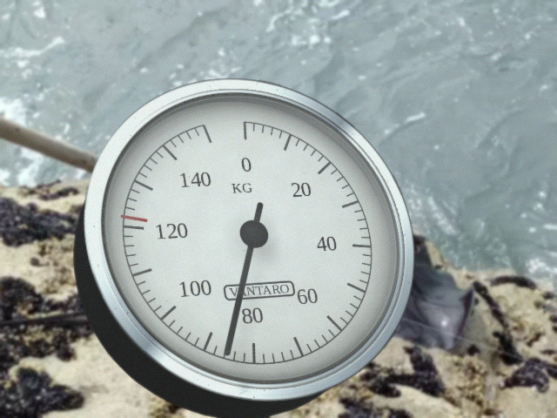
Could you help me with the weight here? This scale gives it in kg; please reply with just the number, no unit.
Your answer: 86
